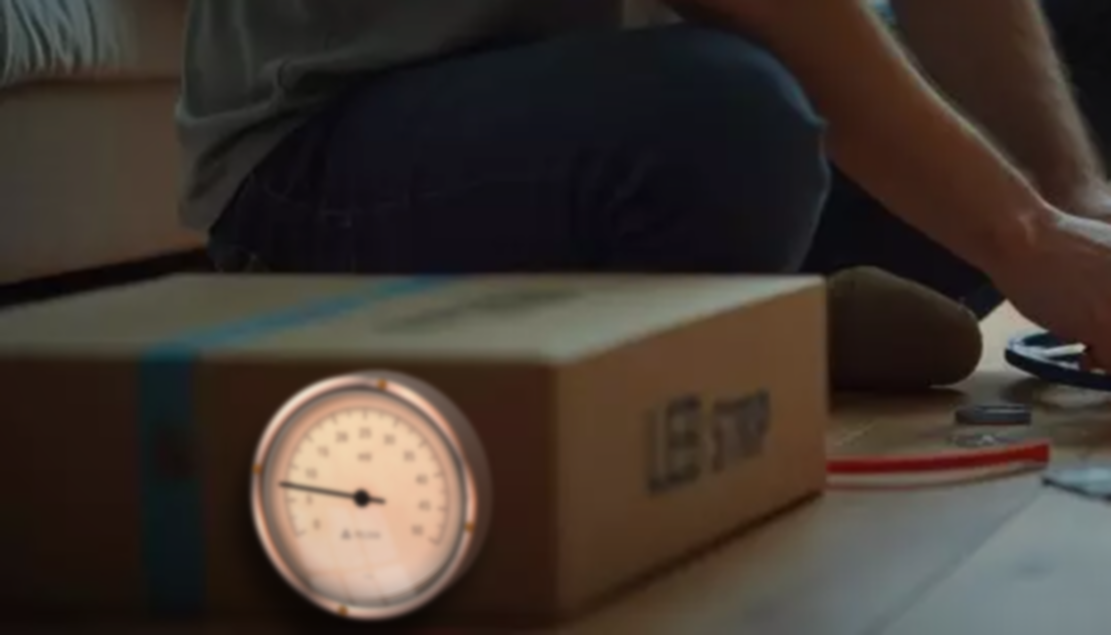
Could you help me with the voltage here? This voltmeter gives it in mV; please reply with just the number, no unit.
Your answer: 7.5
